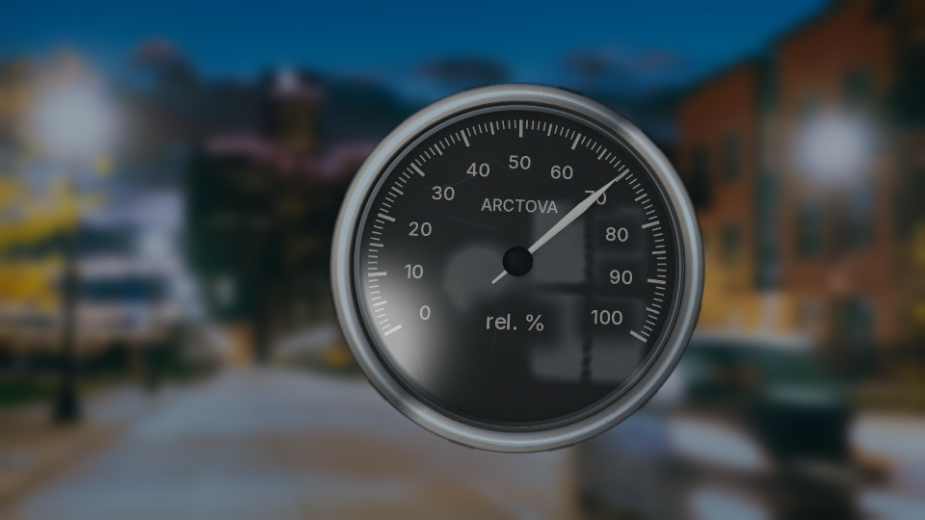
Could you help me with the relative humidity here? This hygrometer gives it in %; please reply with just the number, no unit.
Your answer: 70
